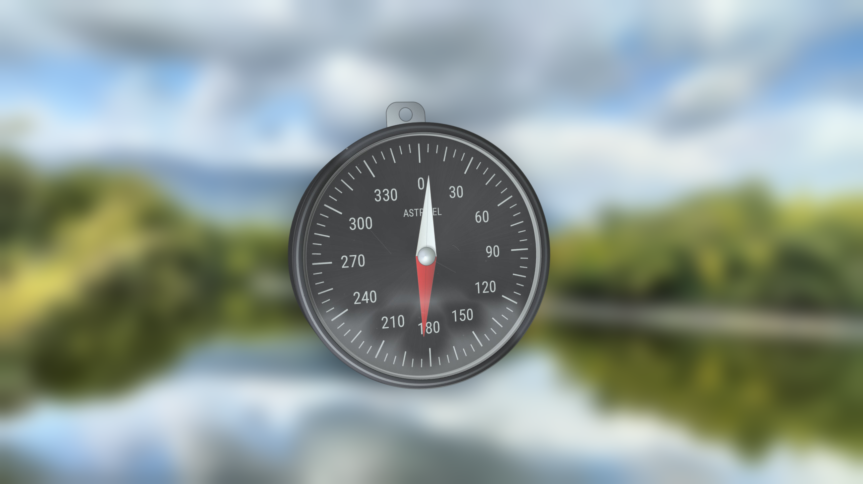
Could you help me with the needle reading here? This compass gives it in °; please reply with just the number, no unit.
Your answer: 185
